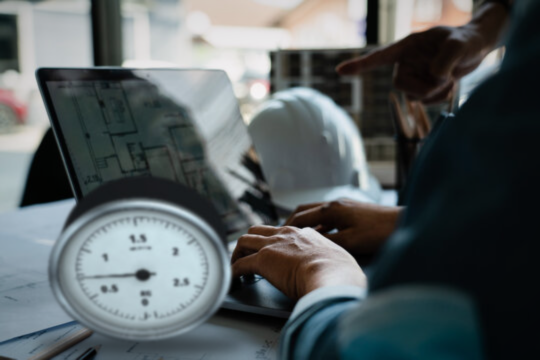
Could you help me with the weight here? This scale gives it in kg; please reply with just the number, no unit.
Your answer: 0.75
